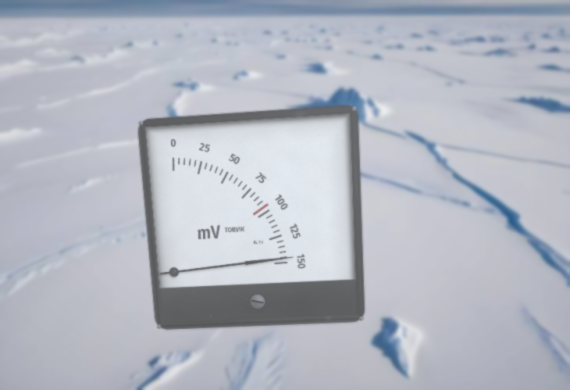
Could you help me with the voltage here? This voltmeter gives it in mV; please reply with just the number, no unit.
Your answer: 145
